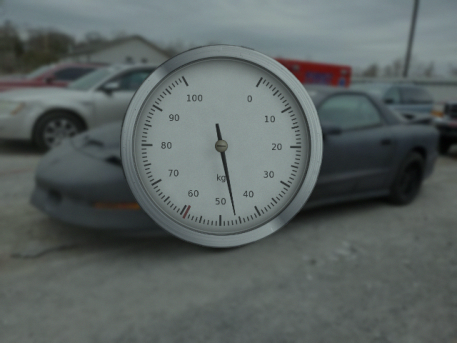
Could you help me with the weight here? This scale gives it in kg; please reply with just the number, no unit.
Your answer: 46
